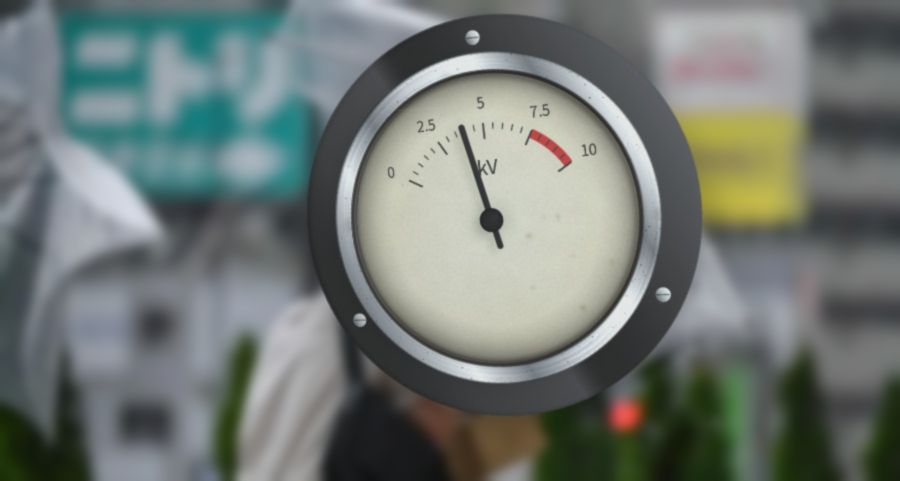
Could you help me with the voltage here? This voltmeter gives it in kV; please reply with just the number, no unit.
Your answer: 4
